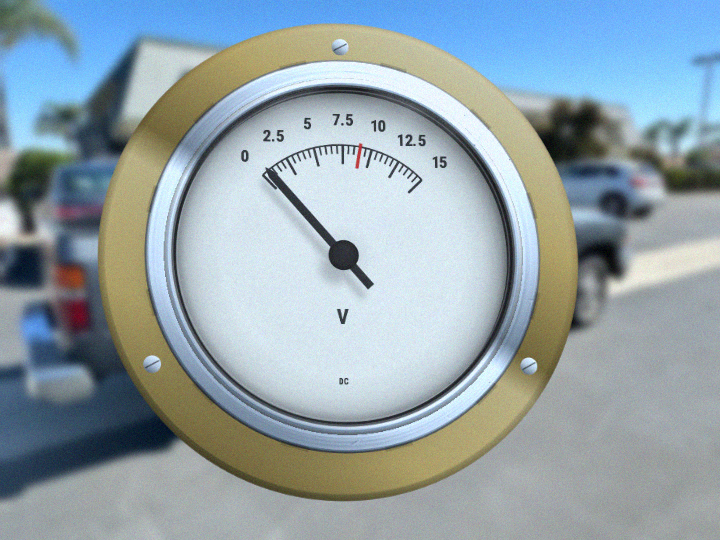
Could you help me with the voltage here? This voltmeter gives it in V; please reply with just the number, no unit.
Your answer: 0.5
